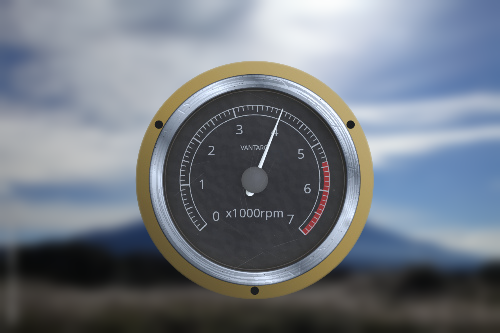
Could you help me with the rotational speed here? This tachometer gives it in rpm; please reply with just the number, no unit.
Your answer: 4000
